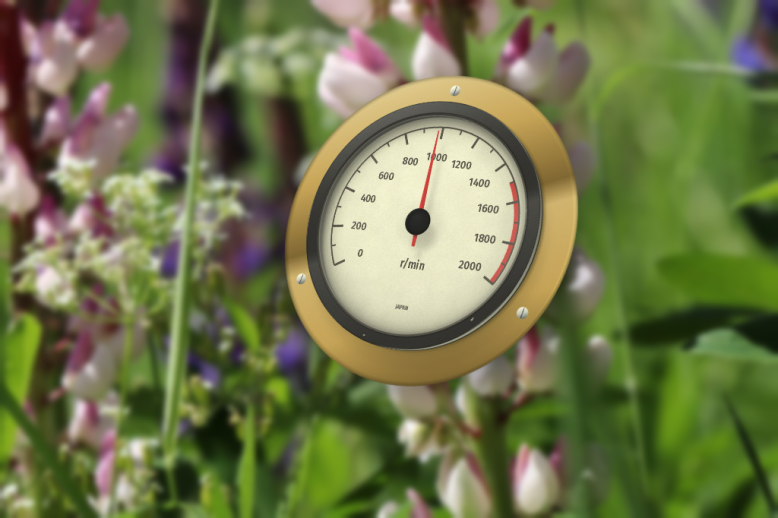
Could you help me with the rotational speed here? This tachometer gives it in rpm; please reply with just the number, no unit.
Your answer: 1000
